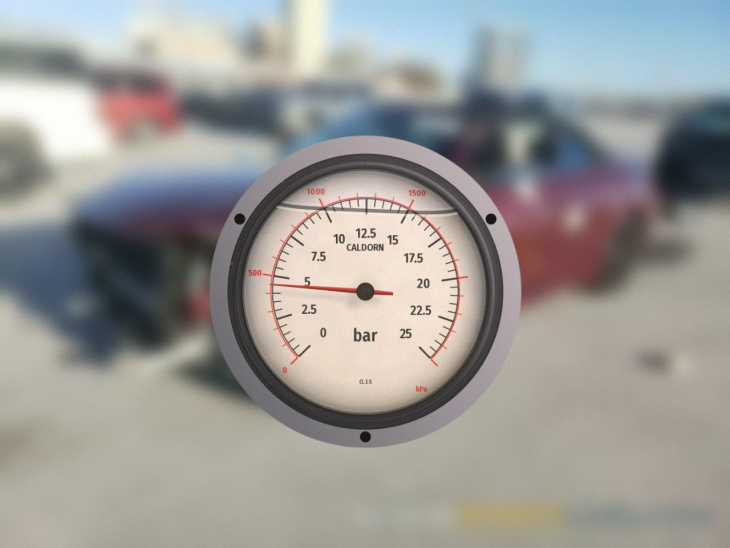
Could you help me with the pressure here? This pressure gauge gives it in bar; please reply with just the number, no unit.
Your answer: 4.5
